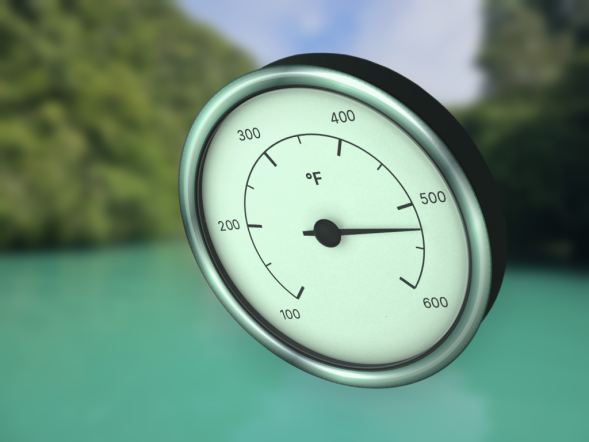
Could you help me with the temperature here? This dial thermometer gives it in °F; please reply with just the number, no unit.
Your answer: 525
